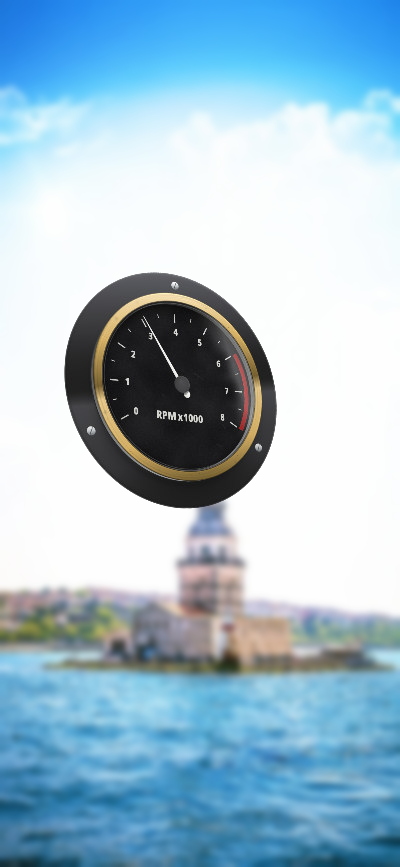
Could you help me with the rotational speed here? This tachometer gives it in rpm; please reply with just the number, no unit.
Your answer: 3000
